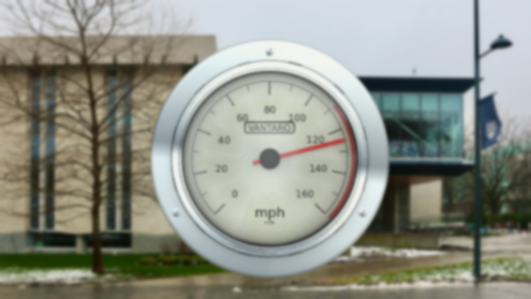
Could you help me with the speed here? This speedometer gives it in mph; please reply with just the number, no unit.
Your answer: 125
